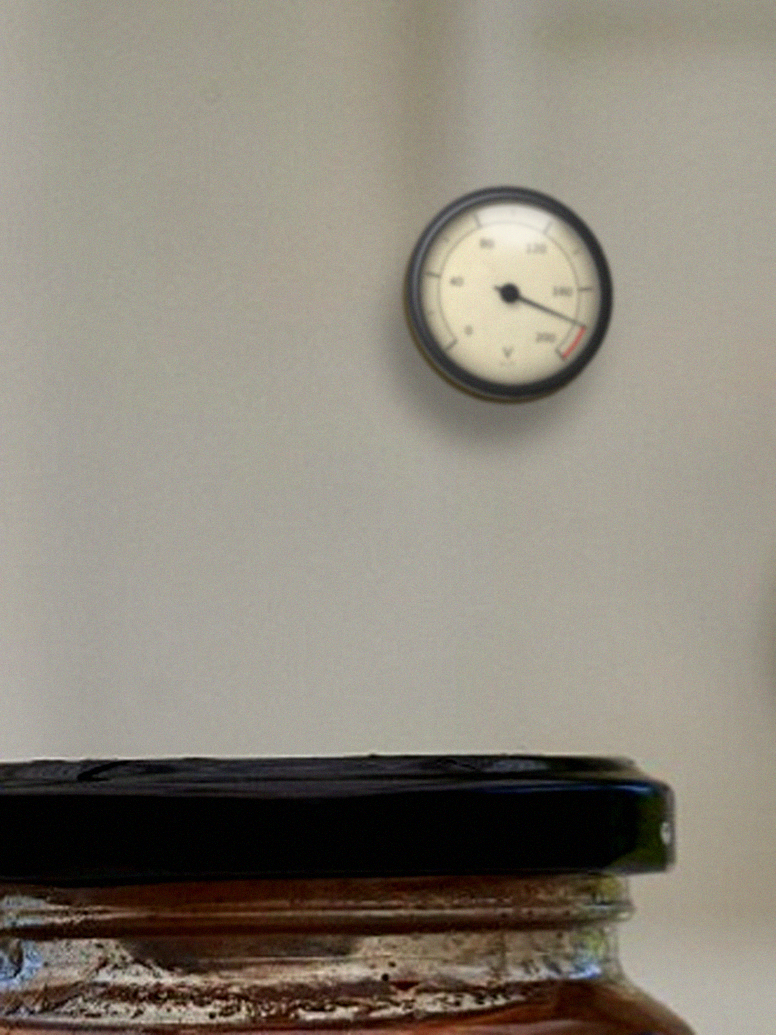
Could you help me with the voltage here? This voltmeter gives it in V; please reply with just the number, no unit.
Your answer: 180
